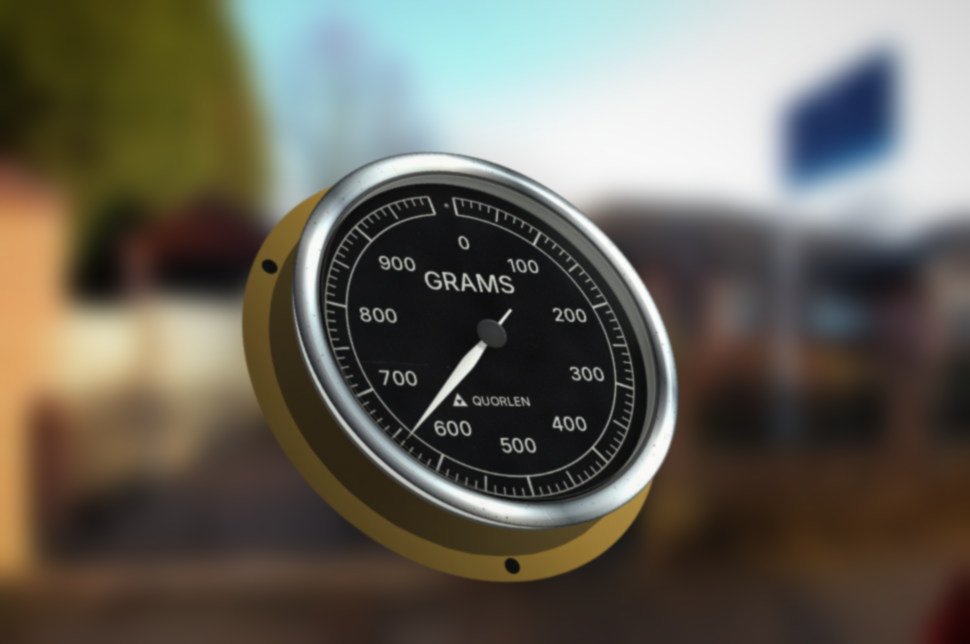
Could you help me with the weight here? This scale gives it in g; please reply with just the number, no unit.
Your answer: 640
